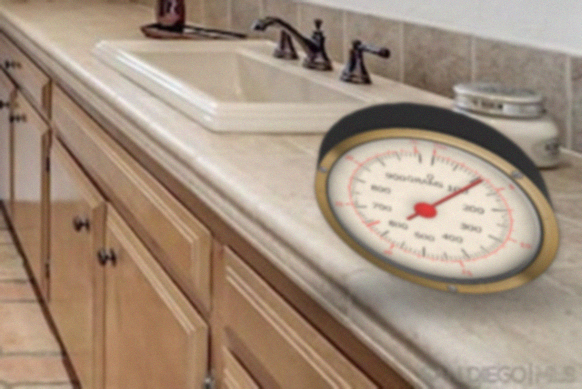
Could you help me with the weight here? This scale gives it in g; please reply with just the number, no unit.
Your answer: 100
